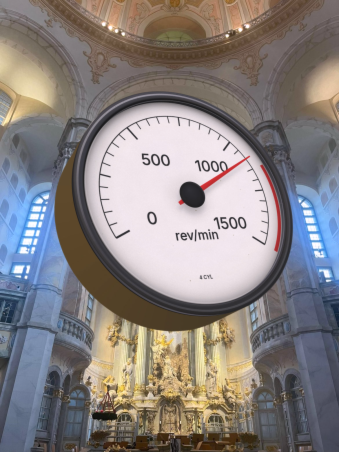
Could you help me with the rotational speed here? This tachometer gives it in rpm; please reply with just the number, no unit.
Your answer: 1100
